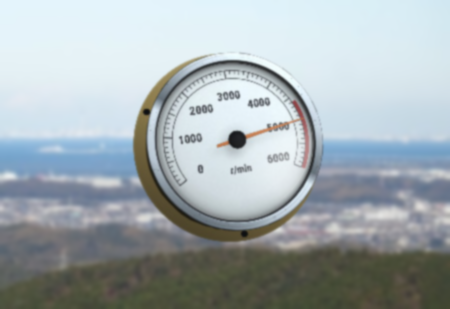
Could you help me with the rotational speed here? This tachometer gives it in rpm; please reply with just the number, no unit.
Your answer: 5000
